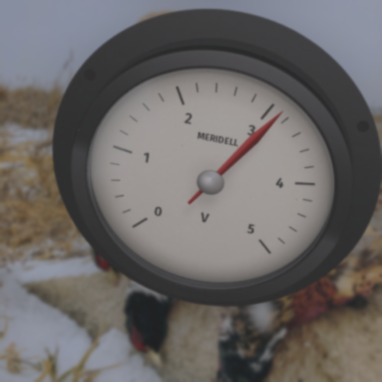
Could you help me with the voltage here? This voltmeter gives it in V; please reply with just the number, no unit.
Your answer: 3.1
